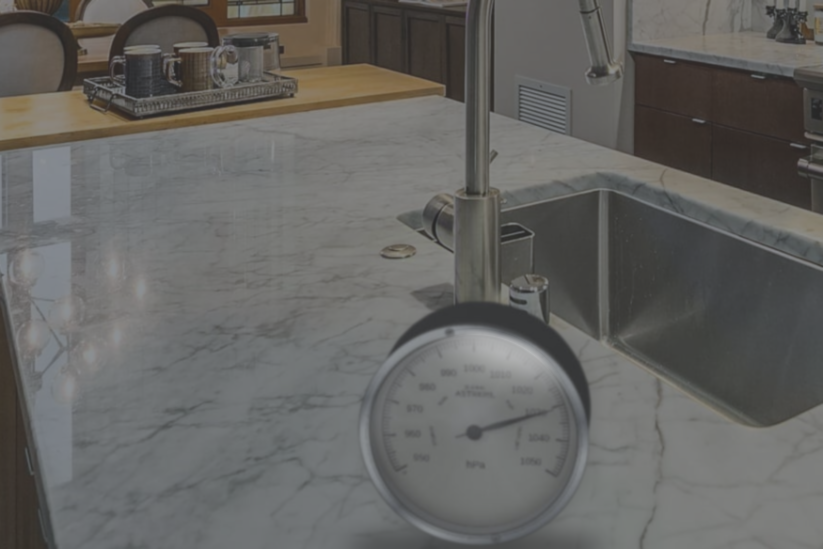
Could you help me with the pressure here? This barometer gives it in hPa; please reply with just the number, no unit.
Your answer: 1030
